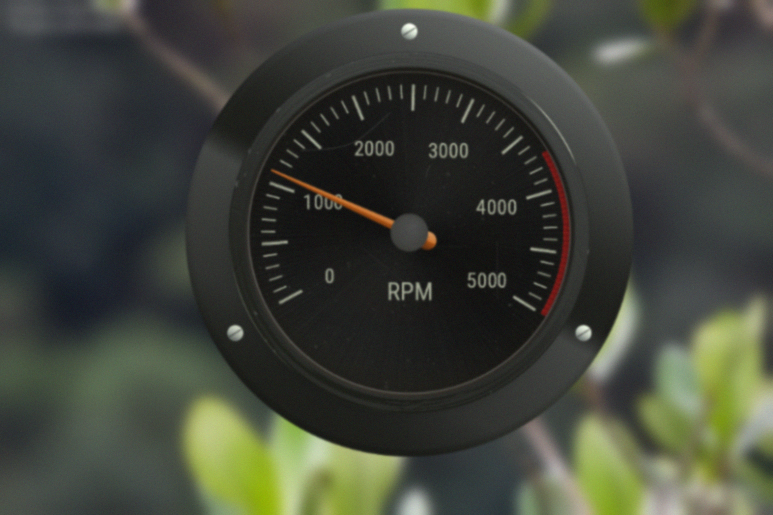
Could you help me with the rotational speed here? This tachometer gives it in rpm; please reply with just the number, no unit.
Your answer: 1100
